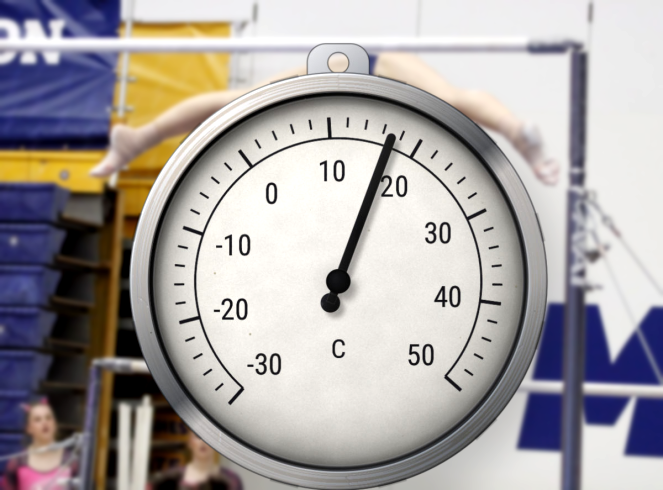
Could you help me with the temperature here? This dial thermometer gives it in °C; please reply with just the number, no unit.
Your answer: 17
